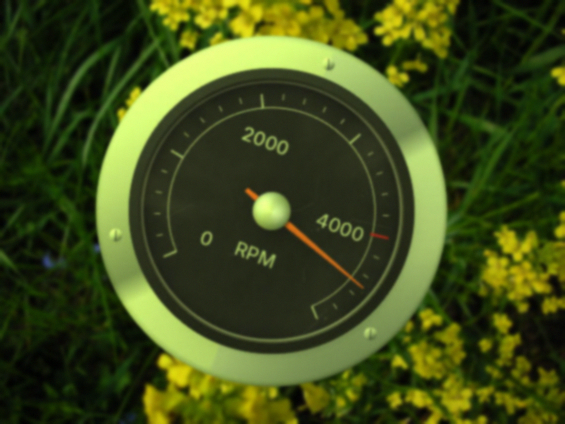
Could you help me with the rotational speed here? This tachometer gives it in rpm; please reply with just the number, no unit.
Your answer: 4500
